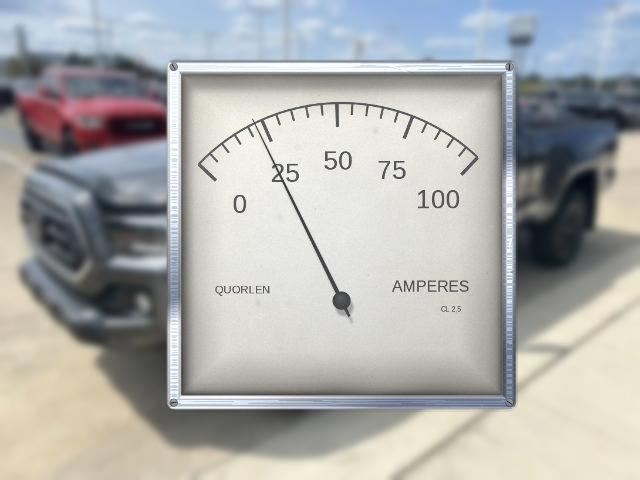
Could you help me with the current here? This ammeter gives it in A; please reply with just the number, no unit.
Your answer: 22.5
